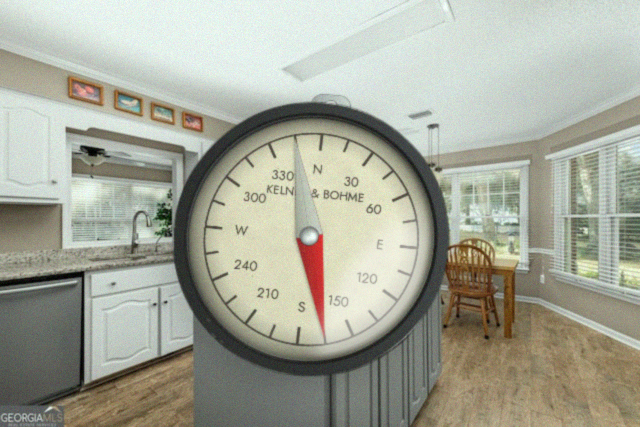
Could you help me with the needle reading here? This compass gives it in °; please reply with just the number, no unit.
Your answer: 165
